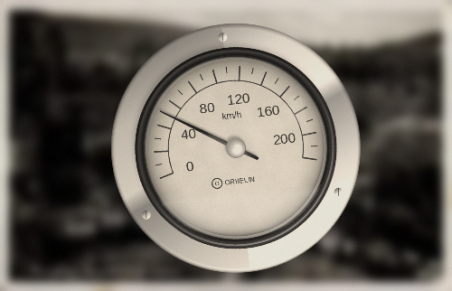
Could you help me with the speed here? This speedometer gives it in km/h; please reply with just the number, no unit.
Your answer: 50
